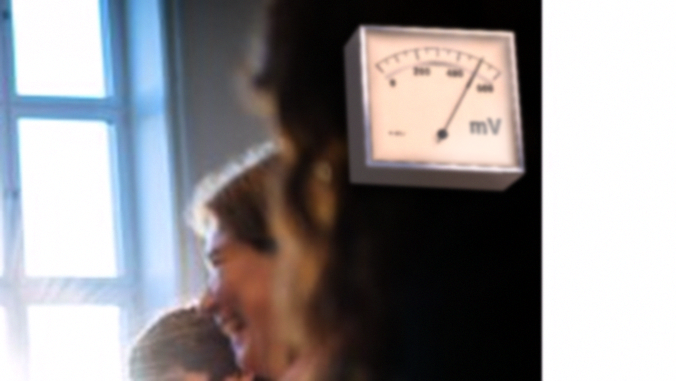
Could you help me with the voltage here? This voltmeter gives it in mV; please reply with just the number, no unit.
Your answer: 500
